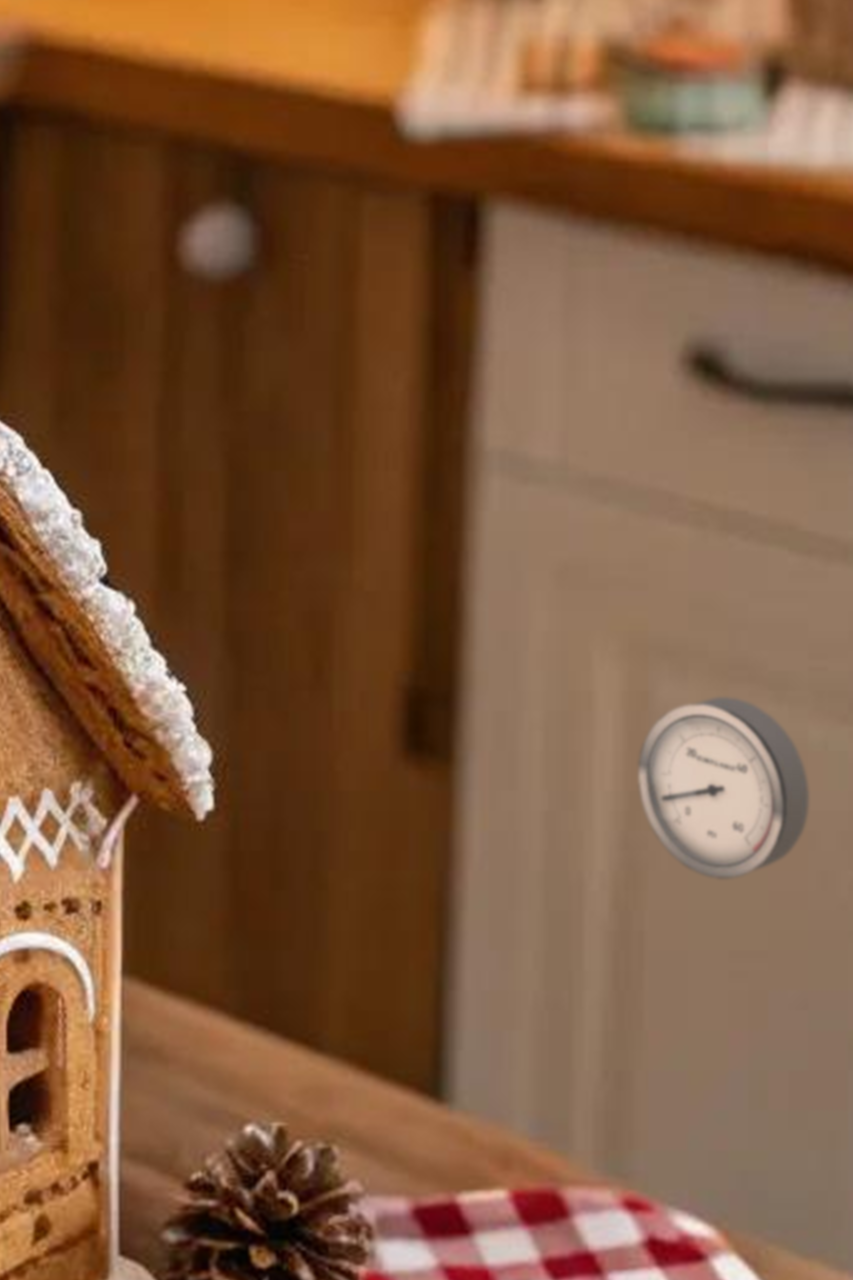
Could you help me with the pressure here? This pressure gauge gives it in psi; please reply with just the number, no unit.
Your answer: 5
